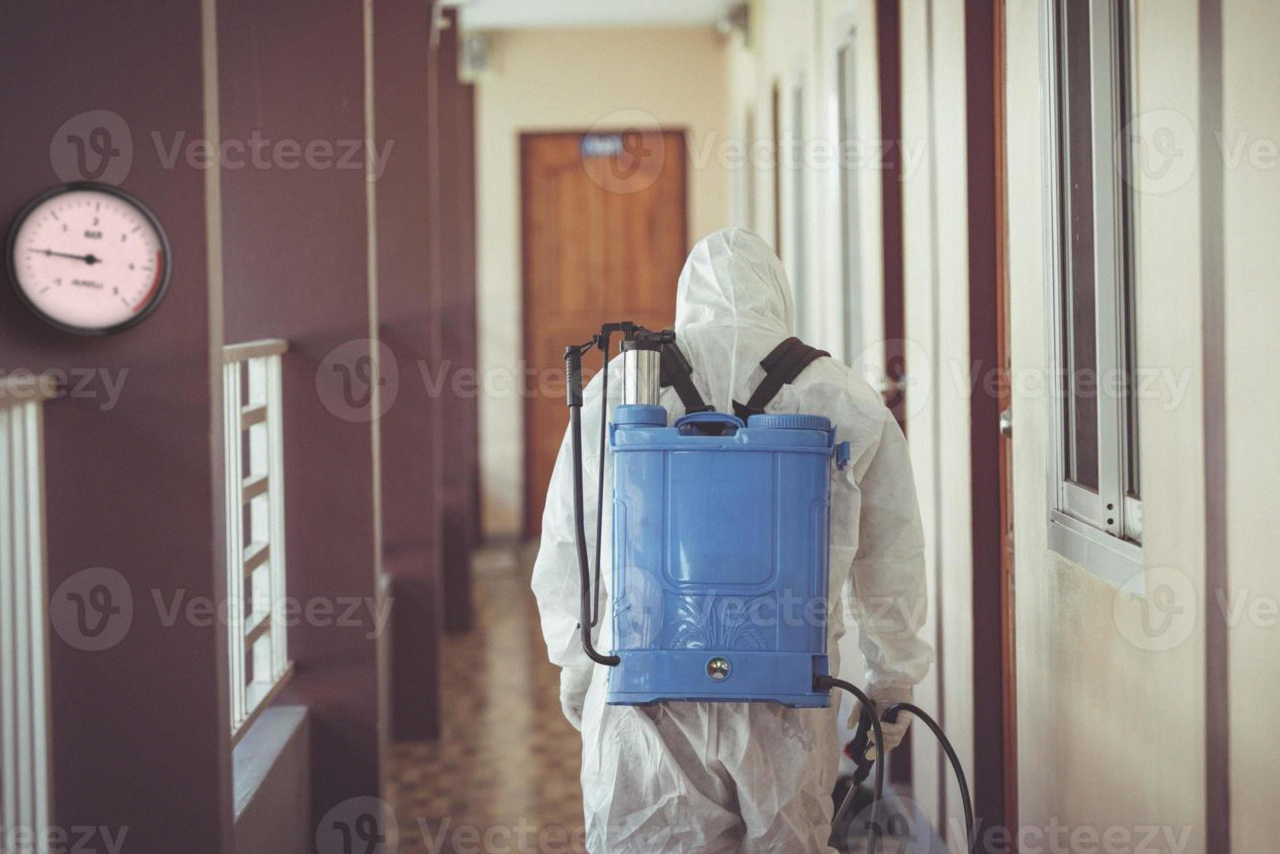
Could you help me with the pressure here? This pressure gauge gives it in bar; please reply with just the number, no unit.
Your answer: 0
